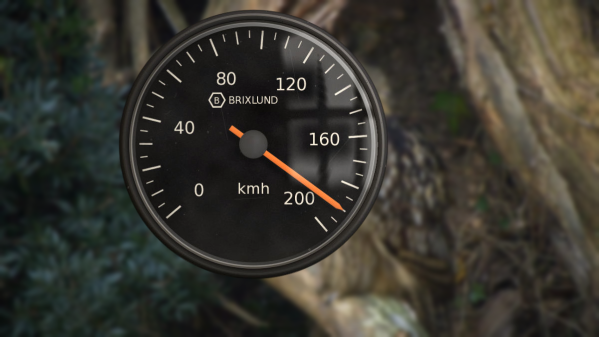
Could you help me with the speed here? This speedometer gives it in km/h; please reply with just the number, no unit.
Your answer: 190
